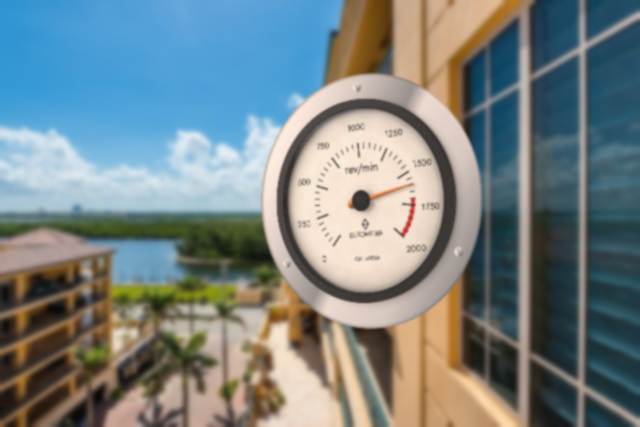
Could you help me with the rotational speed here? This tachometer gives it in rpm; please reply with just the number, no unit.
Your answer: 1600
